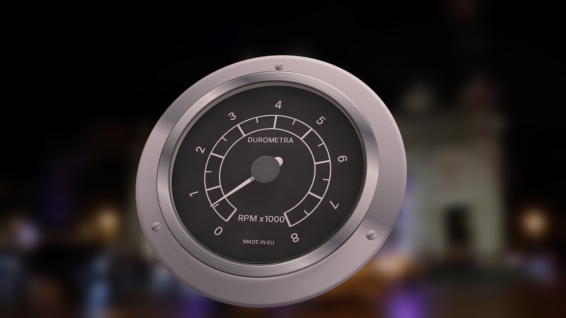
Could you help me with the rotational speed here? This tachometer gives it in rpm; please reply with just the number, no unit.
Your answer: 500
